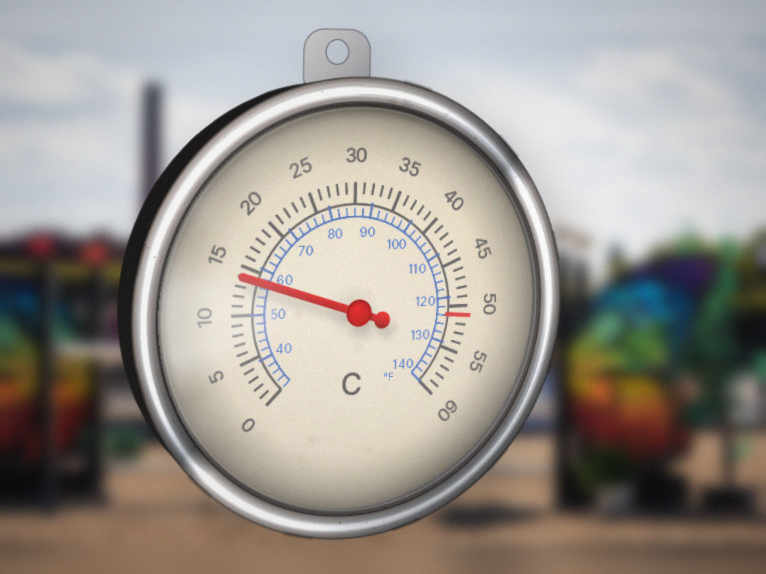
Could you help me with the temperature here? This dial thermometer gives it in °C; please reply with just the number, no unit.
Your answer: 14
